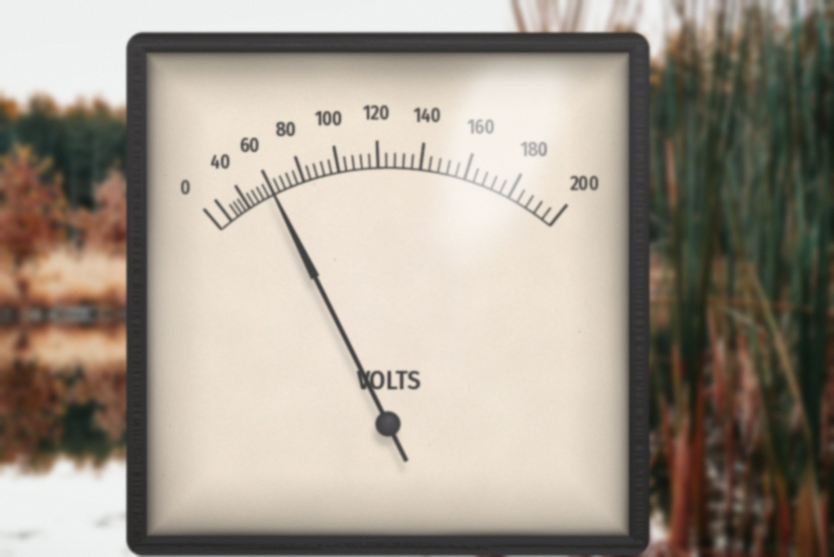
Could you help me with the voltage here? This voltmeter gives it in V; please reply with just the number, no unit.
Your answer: 60
